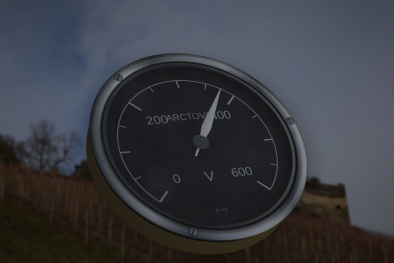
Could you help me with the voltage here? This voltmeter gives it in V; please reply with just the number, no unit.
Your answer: 375
